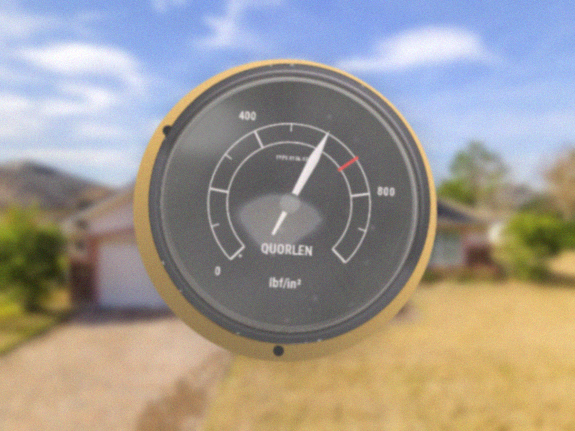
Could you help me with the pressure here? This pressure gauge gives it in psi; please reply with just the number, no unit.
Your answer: 600
